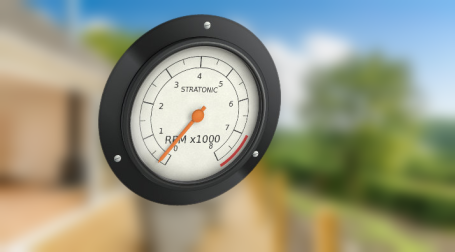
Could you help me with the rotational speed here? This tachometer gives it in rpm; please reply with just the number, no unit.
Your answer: 250
